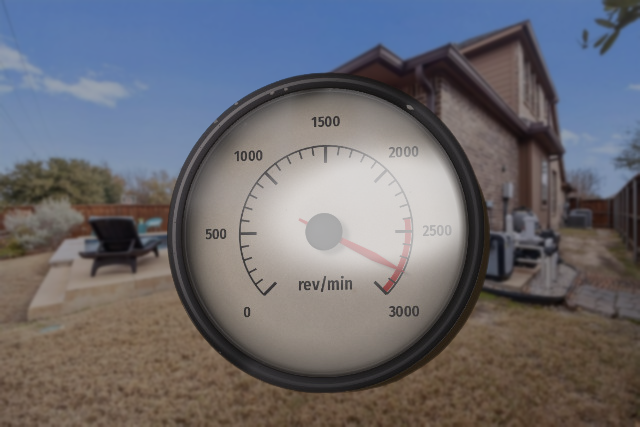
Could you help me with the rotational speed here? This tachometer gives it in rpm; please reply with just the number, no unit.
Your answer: 2800
